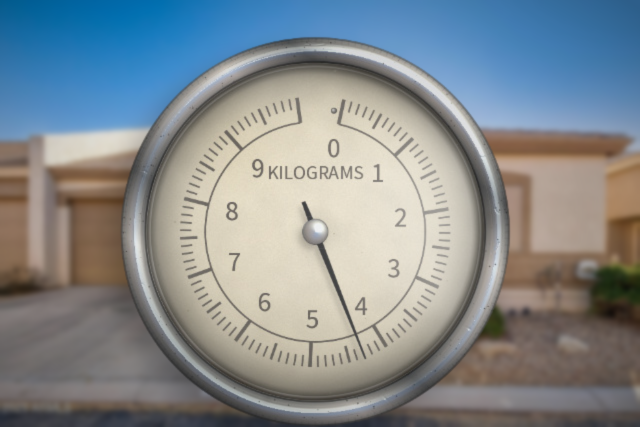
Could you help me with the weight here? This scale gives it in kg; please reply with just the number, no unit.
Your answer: 4.3
